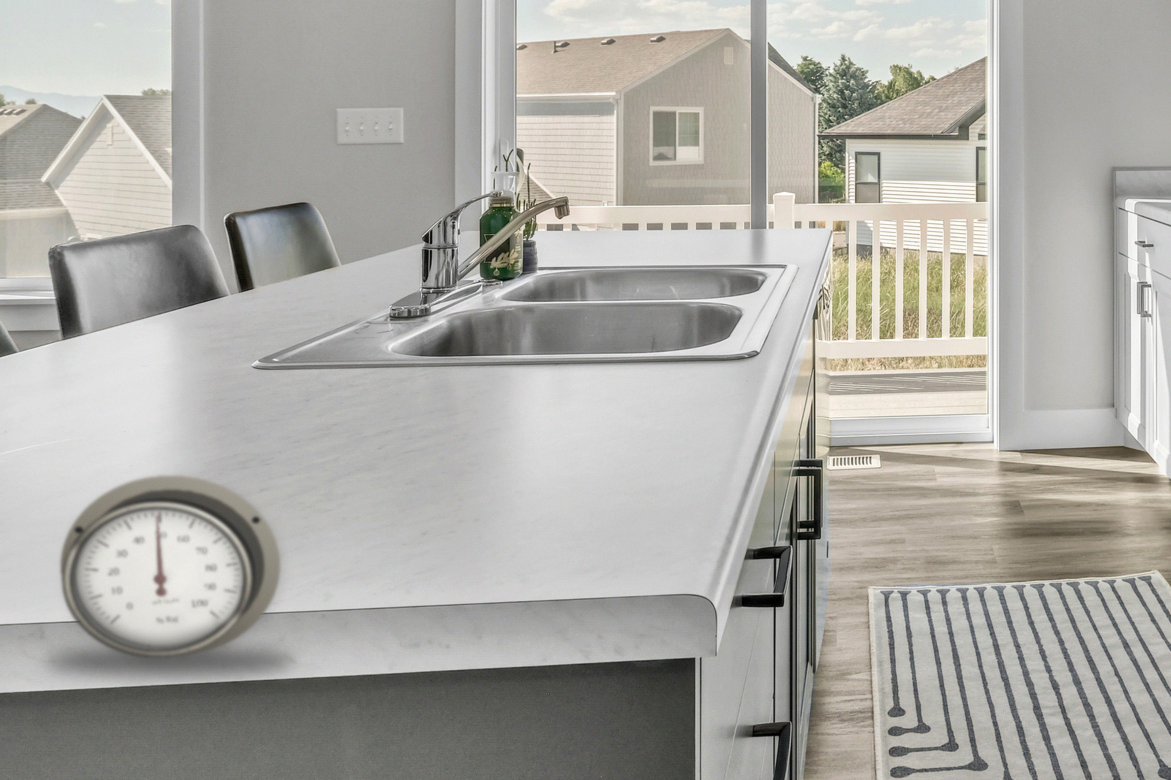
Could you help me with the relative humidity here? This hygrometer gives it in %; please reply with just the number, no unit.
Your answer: 50
